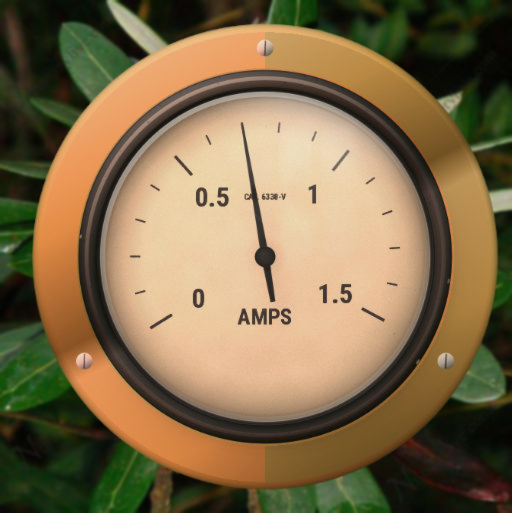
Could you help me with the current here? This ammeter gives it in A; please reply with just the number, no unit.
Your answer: 0.7
